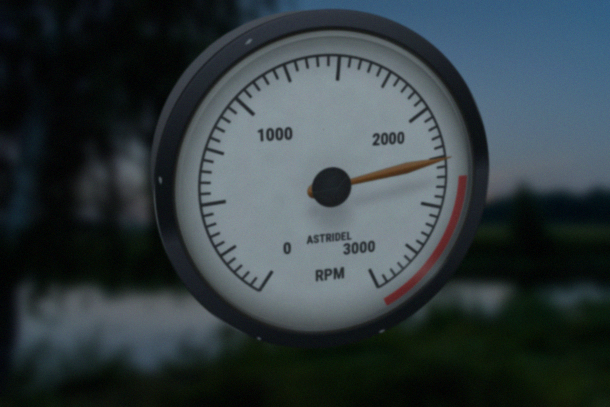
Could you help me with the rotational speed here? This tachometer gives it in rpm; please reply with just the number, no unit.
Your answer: 2250
